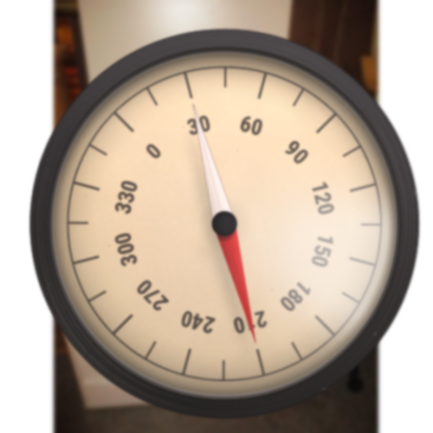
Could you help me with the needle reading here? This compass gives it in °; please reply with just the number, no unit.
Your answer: 210
